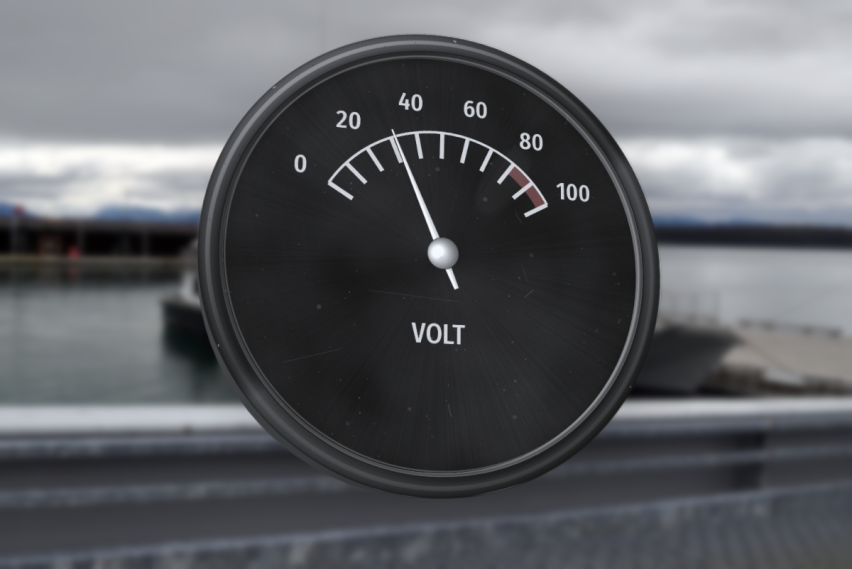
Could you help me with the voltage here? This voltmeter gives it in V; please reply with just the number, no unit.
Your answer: 30
